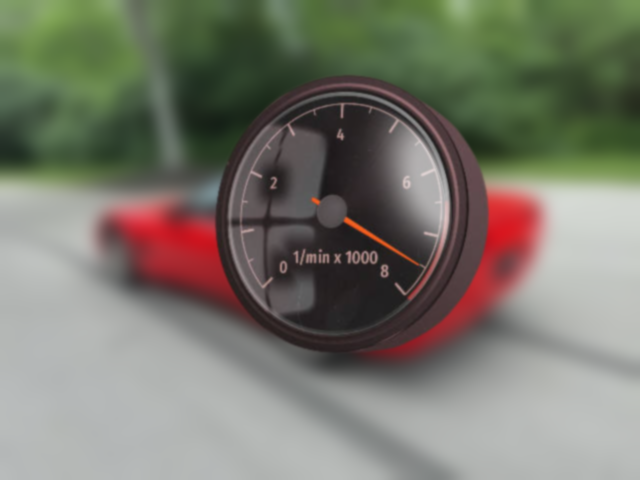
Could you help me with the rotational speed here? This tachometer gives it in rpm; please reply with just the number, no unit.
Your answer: 7500
